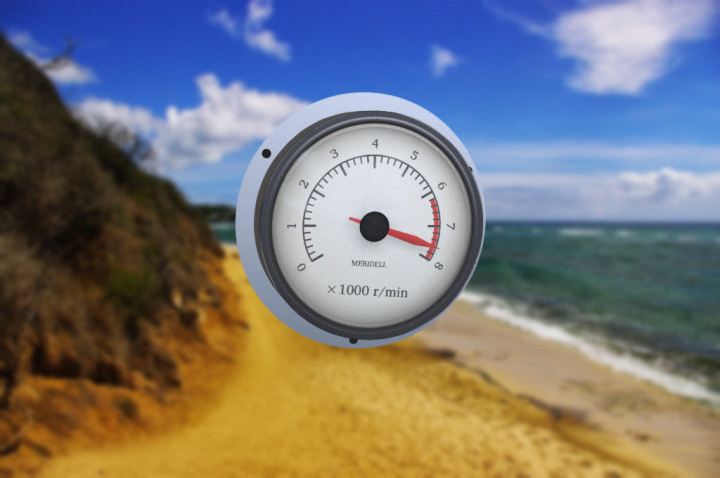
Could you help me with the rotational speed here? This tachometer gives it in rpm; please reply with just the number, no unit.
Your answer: 7600
